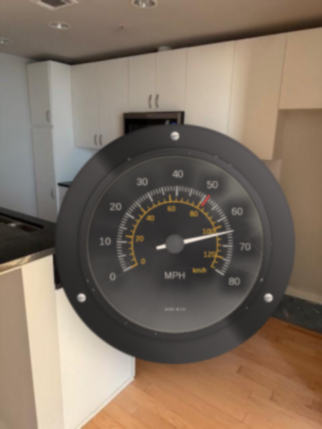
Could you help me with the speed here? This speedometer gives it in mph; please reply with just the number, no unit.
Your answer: 65
